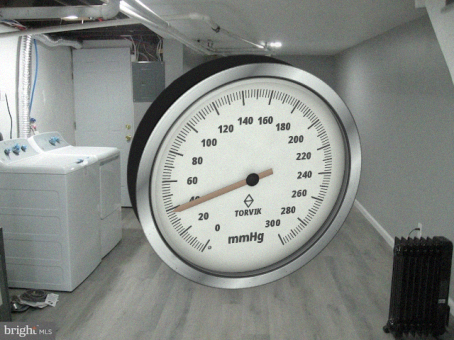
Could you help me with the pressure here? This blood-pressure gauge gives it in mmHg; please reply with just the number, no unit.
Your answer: 40
